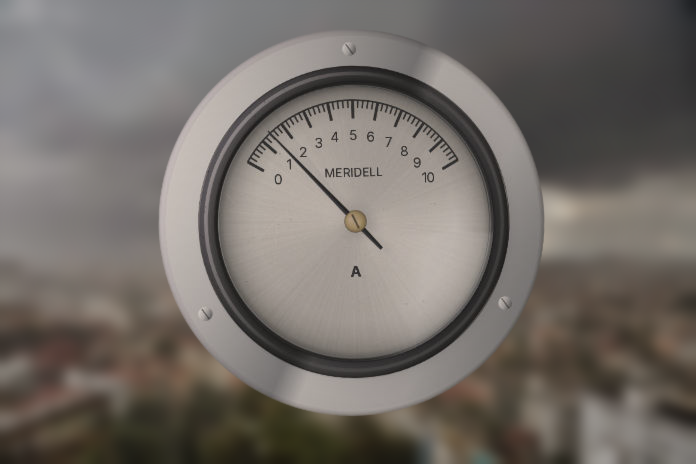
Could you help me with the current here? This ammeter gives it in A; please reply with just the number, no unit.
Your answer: 1.4
